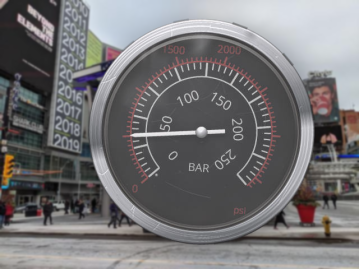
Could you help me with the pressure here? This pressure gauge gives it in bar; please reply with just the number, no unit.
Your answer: 35
